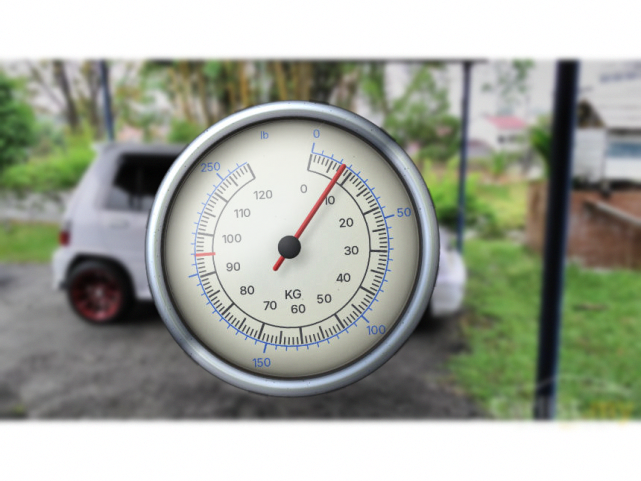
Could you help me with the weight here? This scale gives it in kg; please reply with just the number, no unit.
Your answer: 8
